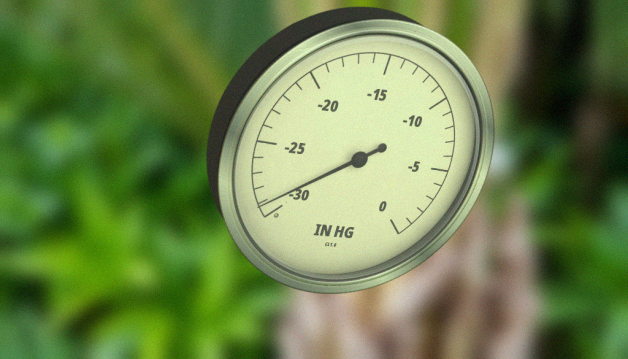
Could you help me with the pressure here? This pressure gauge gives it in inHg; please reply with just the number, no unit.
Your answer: -29
